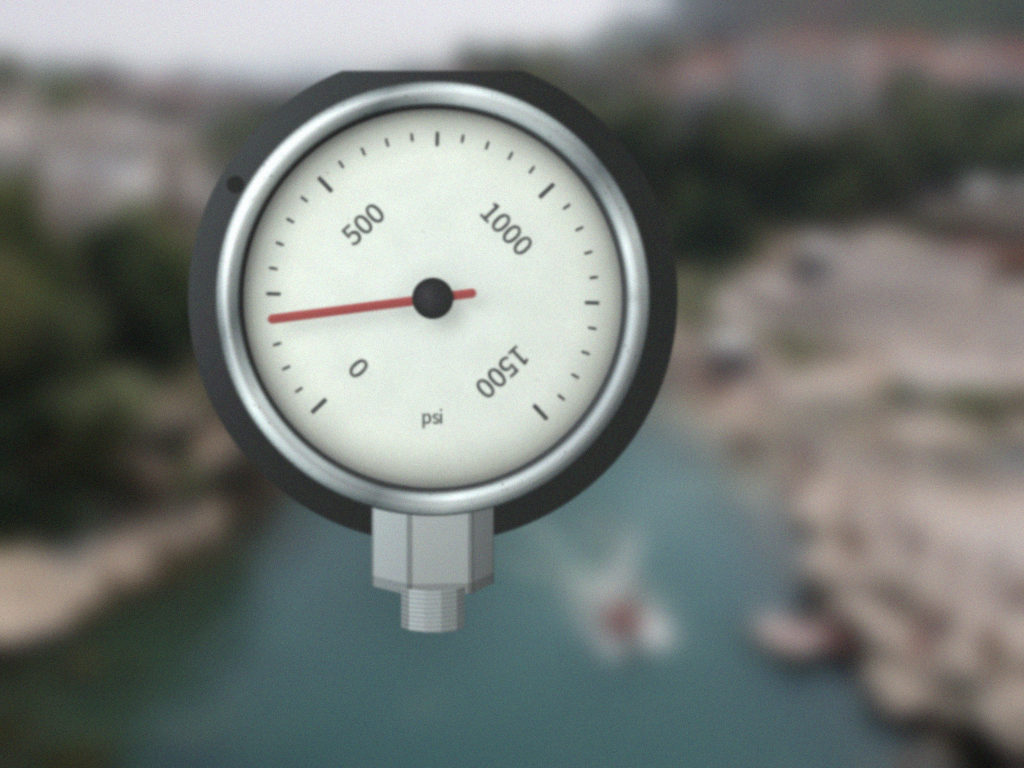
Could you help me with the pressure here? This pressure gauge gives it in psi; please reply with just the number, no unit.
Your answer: 200
